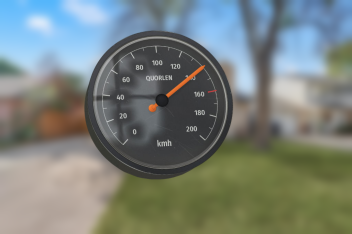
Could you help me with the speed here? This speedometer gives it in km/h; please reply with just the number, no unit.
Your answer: 140
